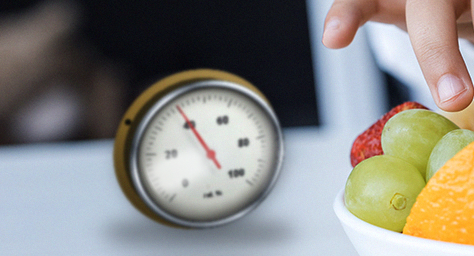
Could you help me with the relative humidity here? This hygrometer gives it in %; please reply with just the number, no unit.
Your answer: 40
